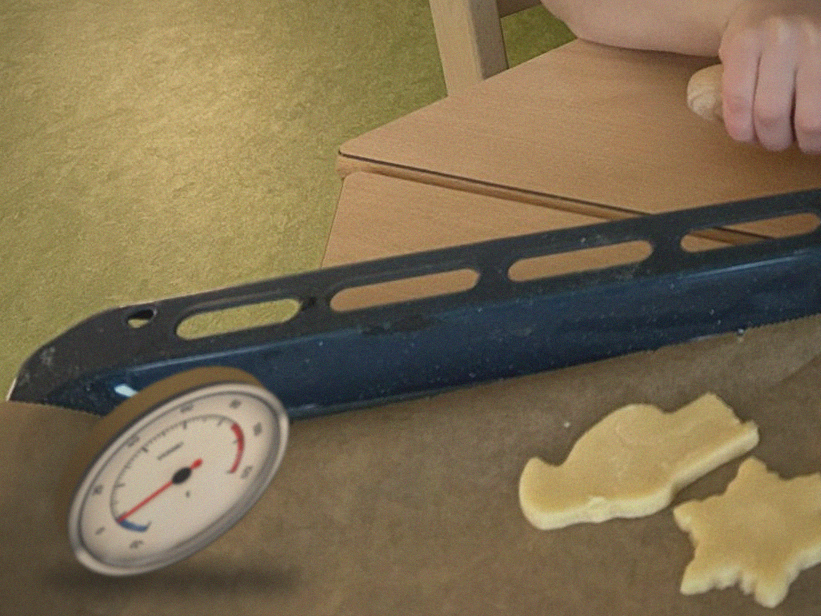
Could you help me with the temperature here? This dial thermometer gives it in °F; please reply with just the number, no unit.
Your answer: 0
